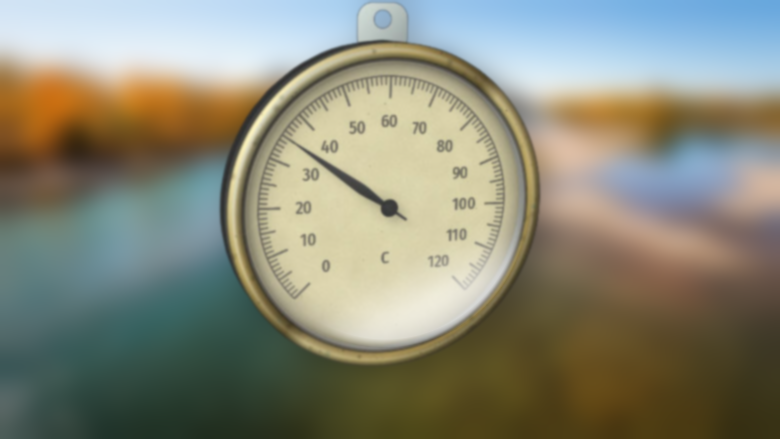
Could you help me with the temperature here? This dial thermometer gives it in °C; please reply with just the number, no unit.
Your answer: 35
